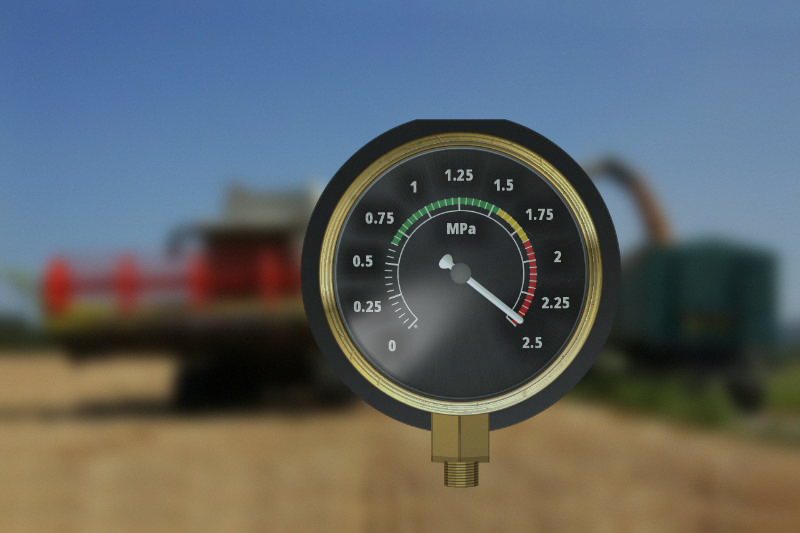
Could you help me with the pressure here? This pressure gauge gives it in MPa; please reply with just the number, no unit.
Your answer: 2.45
